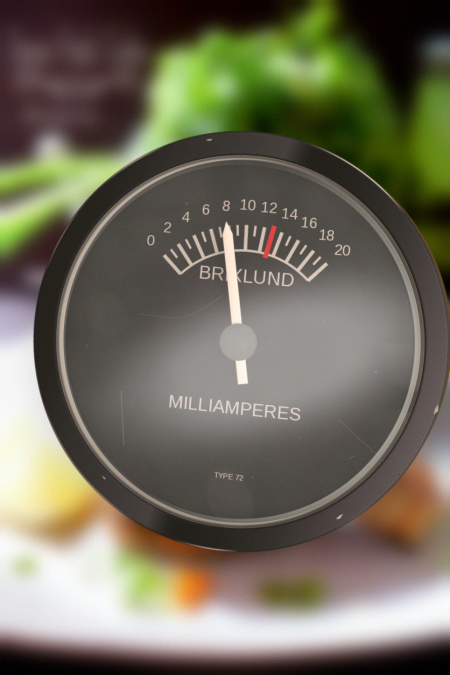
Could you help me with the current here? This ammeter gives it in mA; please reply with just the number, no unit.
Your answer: 8
